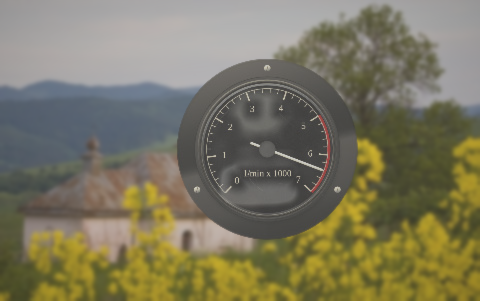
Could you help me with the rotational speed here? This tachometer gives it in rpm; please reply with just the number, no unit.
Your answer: 6400
